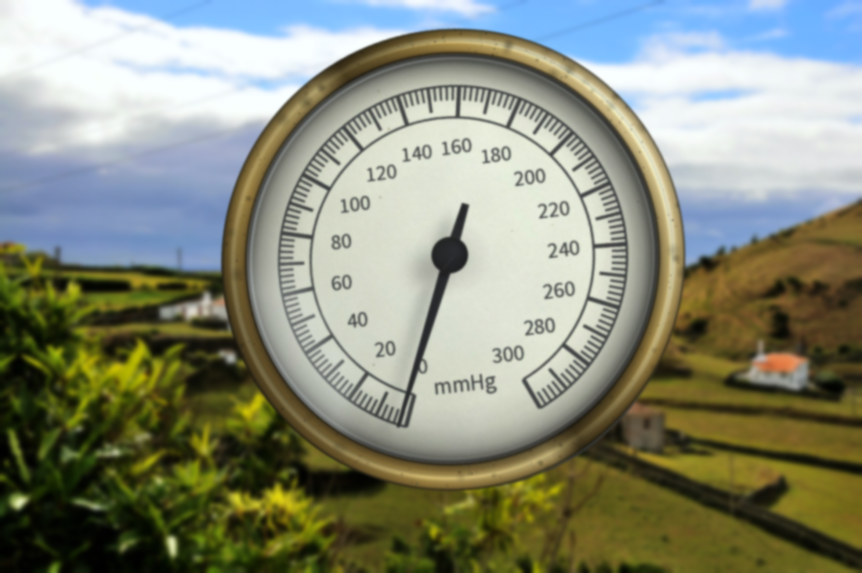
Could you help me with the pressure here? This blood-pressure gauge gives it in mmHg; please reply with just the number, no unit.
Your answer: 2
